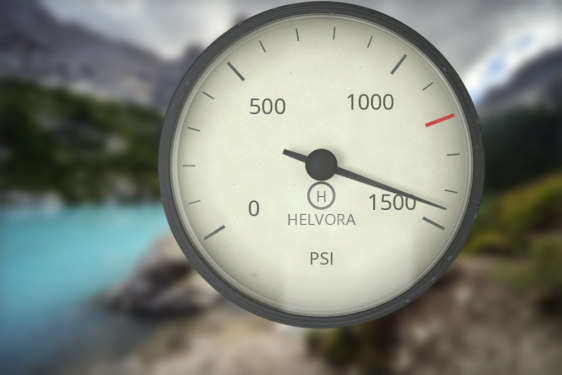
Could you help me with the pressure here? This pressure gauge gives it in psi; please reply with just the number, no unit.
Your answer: 1450
